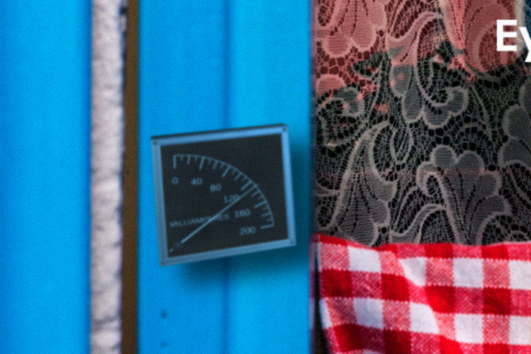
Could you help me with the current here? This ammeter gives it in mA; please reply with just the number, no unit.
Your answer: 130
